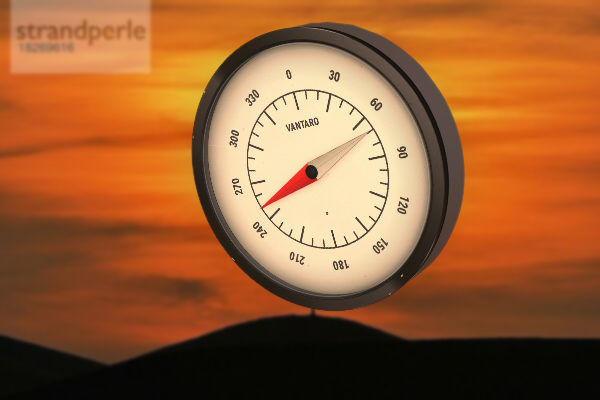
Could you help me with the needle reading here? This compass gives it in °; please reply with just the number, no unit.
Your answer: 250
